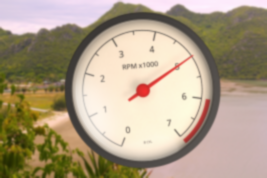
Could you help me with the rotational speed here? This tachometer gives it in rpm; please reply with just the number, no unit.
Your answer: 5000
